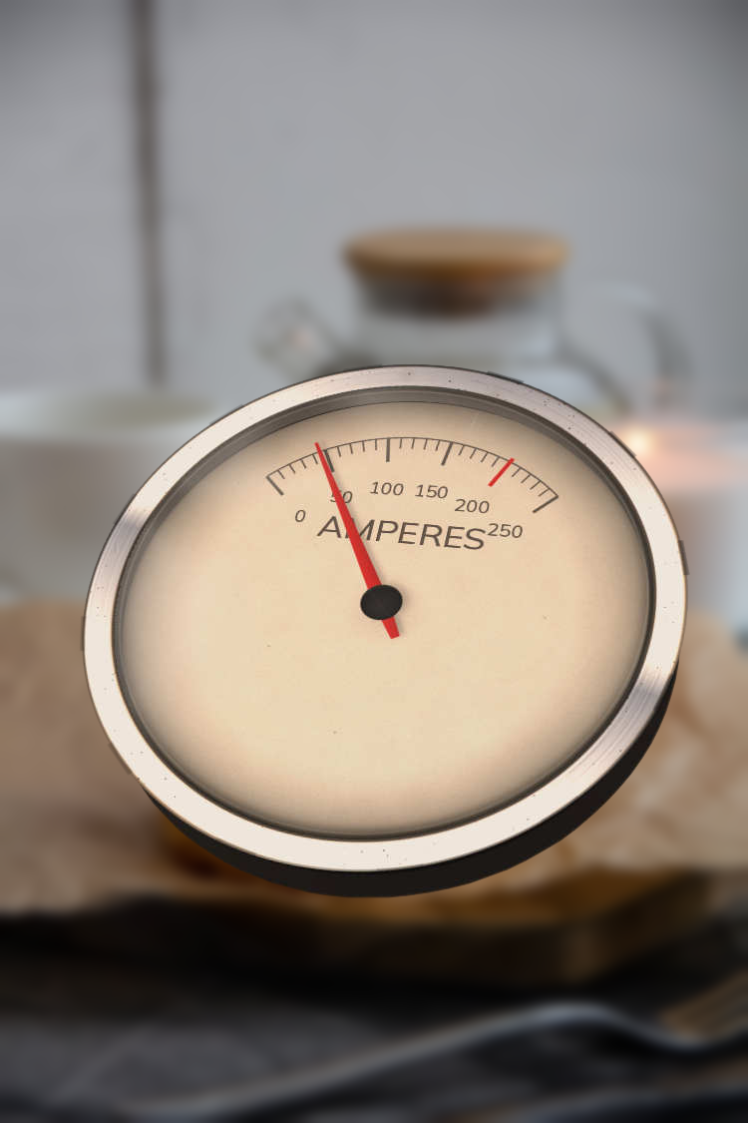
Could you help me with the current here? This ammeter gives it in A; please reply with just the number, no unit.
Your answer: 45
